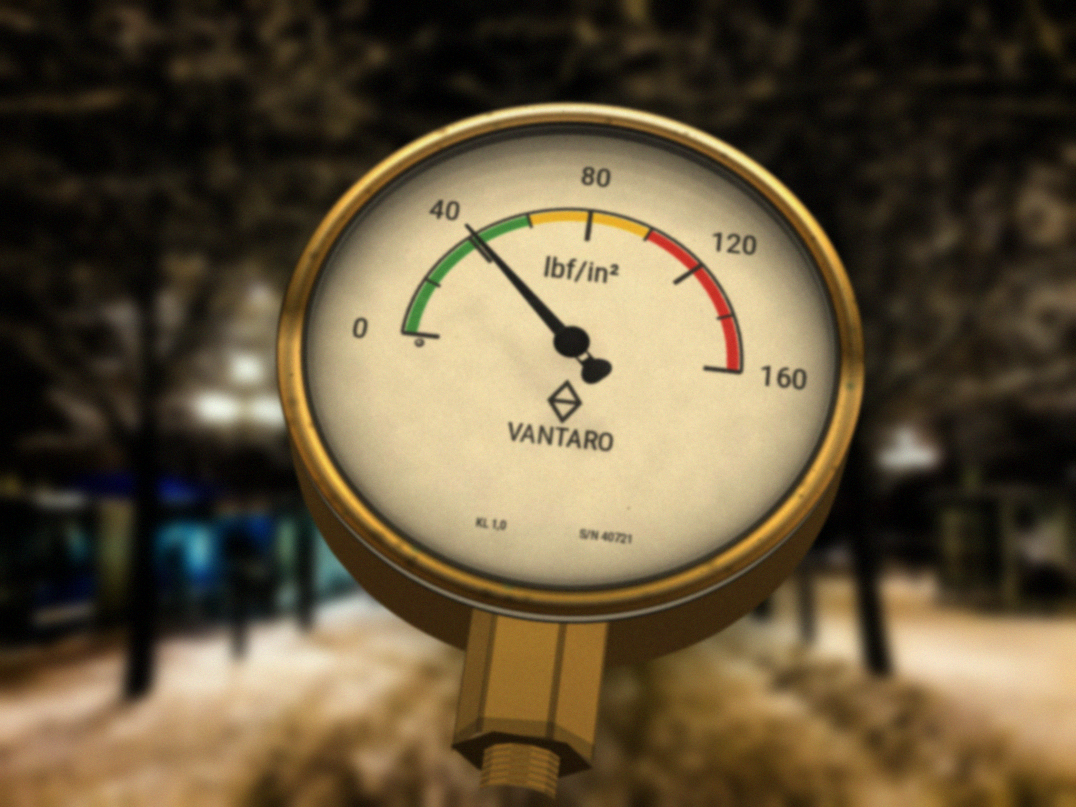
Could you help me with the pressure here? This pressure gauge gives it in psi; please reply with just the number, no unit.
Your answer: 40
